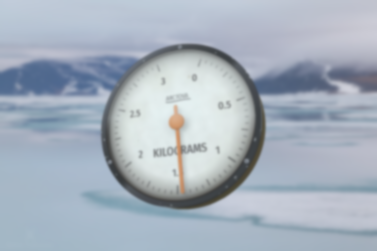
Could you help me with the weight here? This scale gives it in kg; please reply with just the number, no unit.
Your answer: 1.45
